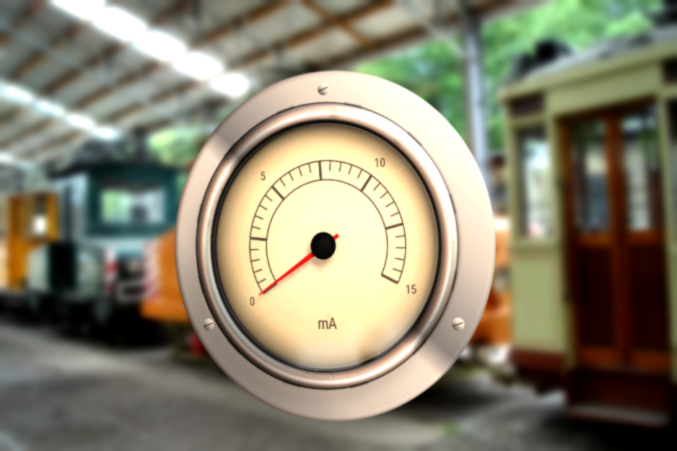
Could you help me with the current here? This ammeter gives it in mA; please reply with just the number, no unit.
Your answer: 0
